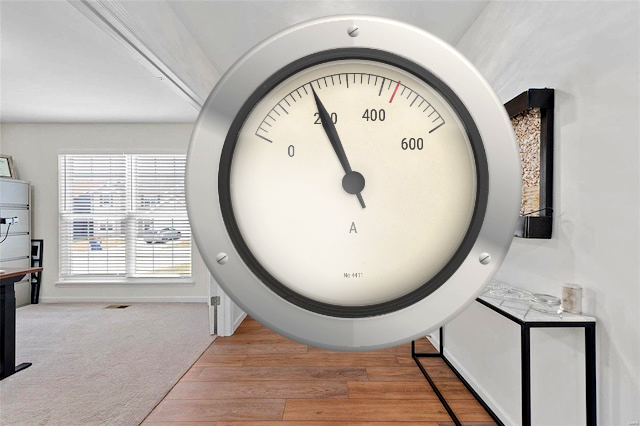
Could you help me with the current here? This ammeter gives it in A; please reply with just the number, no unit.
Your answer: 200
